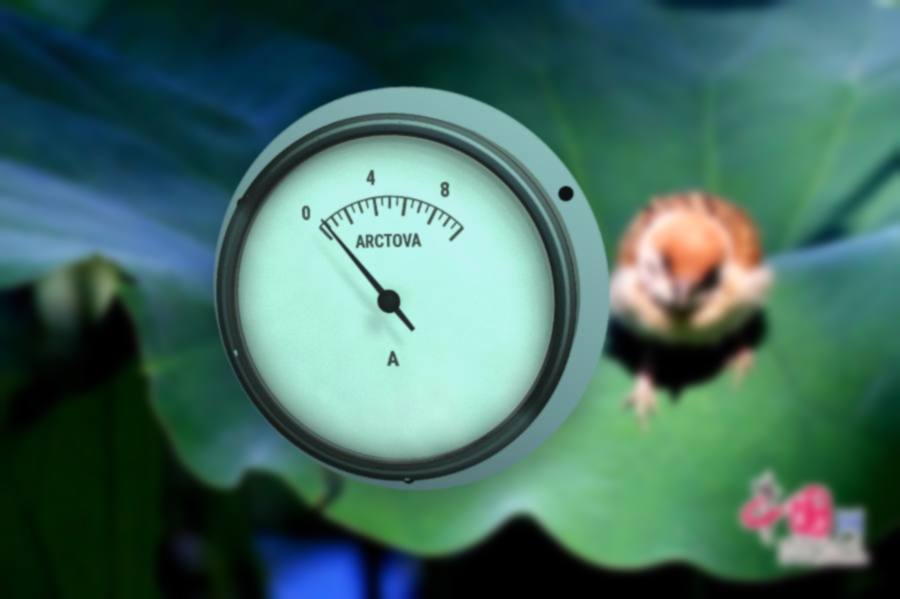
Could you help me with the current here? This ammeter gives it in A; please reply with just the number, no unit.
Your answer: 0.5
